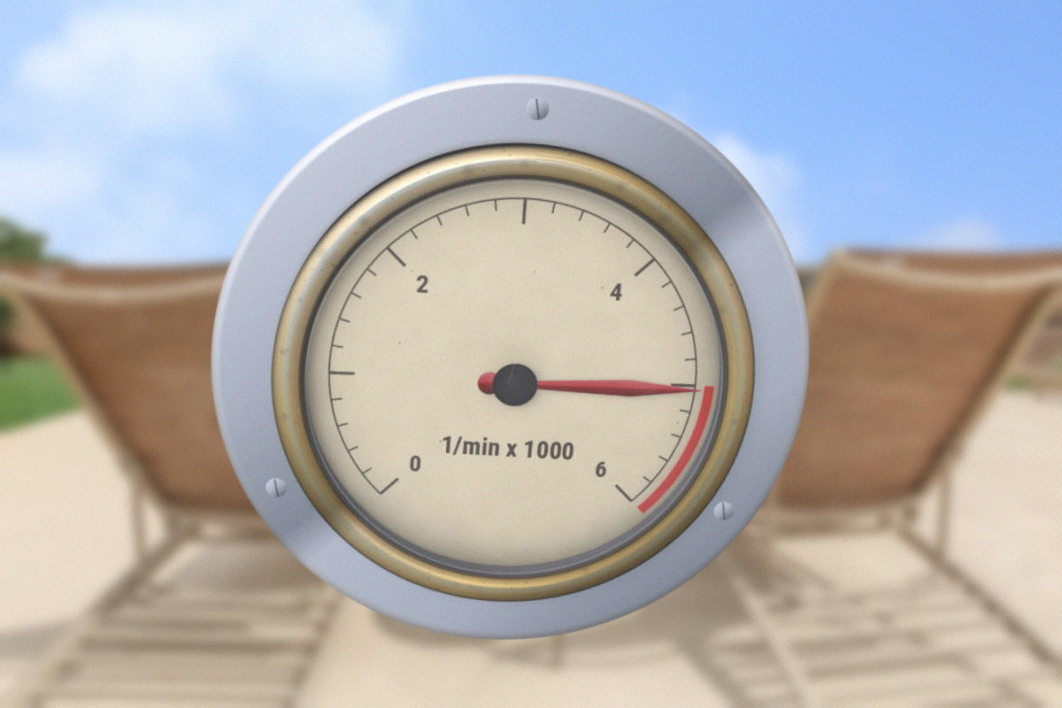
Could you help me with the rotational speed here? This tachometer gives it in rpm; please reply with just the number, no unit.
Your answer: 5000
